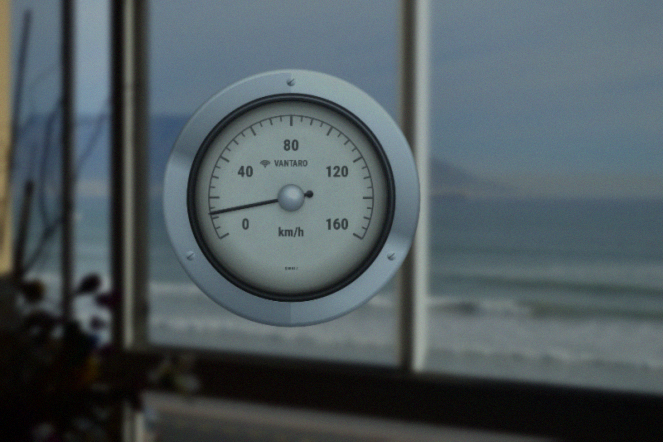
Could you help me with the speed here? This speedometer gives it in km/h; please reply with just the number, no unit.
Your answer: 12.5
